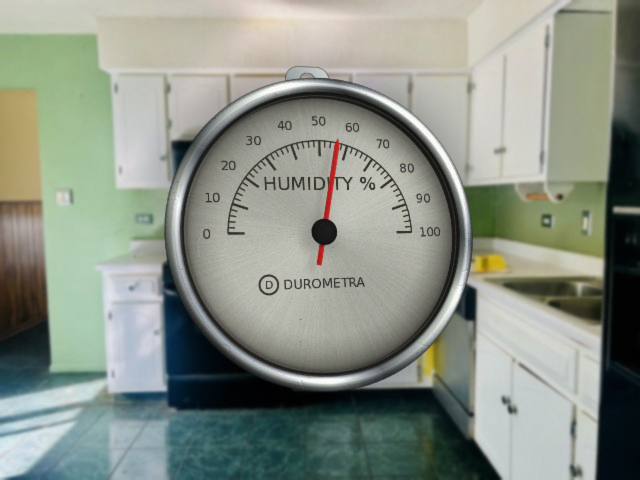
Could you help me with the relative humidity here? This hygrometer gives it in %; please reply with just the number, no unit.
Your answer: 56
